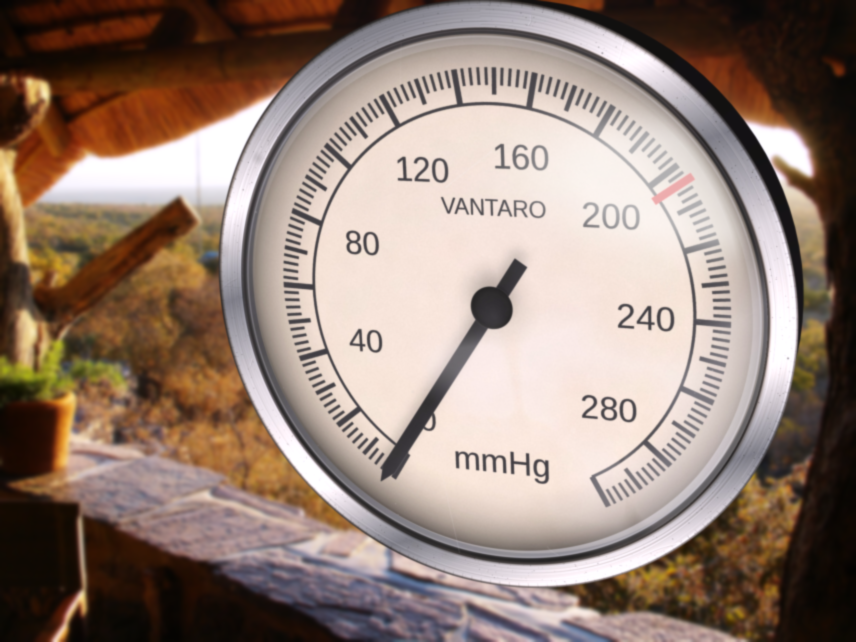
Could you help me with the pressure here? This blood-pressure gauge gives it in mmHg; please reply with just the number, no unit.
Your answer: 2
